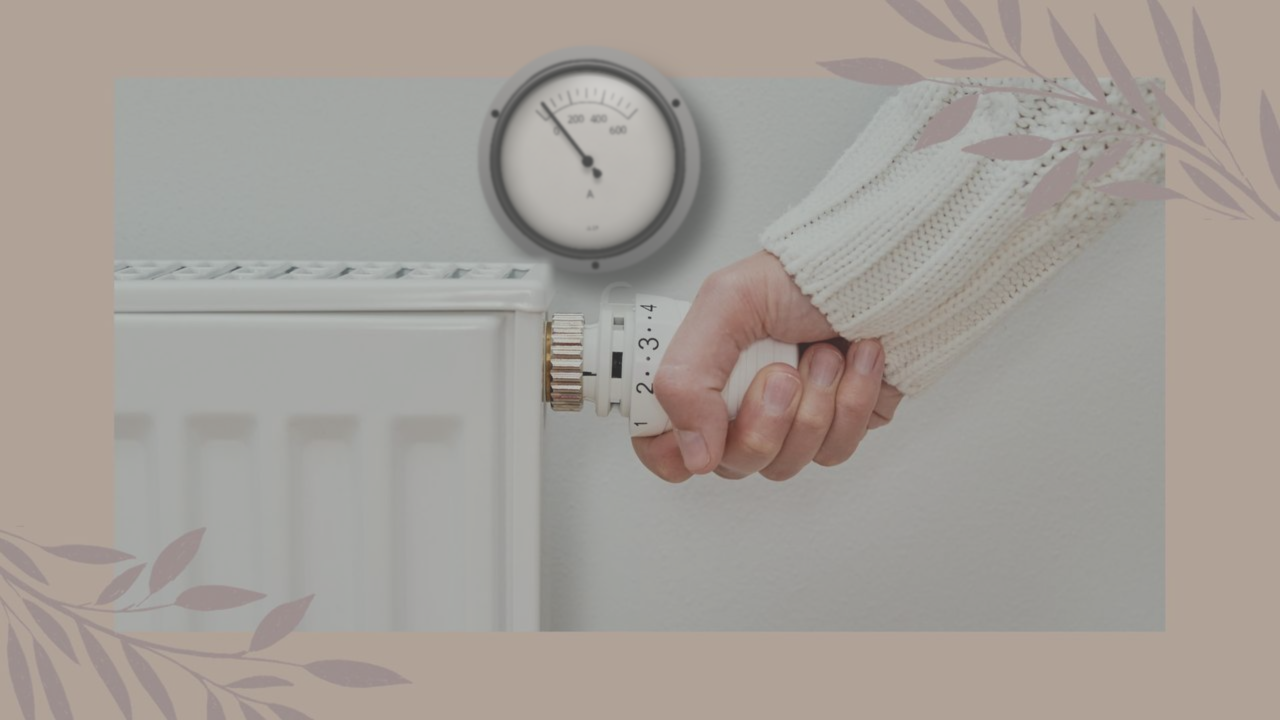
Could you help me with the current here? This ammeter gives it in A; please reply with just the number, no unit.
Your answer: 50
